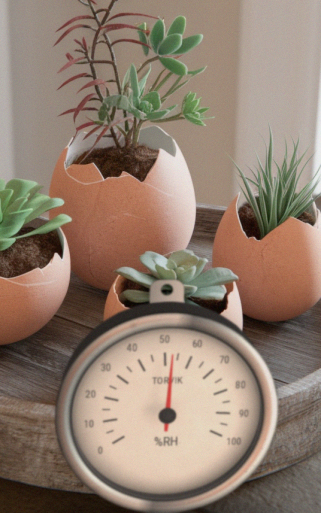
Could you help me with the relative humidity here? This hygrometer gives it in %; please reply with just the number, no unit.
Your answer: 52.5
